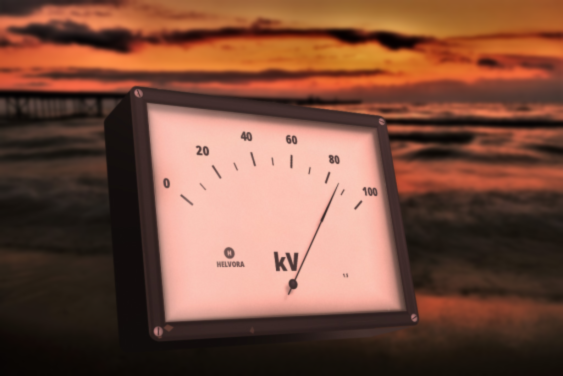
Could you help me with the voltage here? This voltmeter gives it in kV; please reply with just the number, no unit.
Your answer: 85
